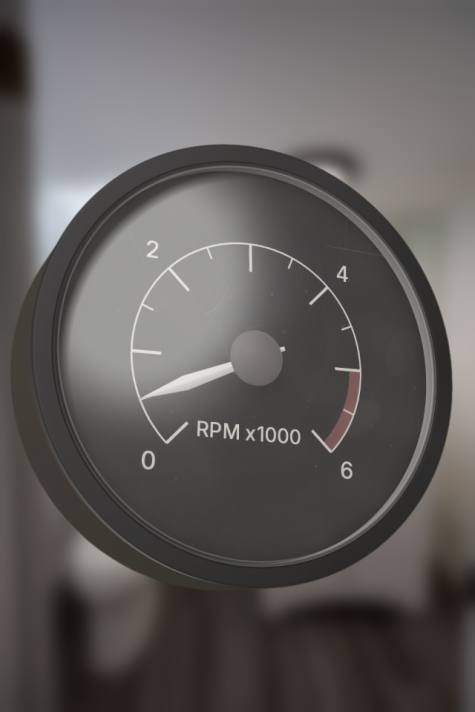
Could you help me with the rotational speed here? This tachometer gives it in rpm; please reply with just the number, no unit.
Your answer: 500
